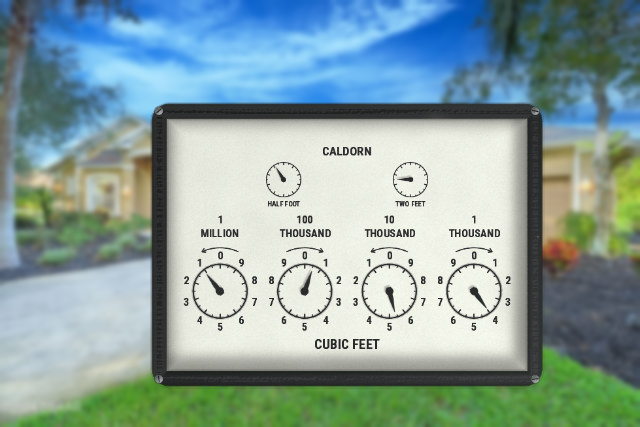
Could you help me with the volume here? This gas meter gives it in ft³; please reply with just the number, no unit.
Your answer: 105400
